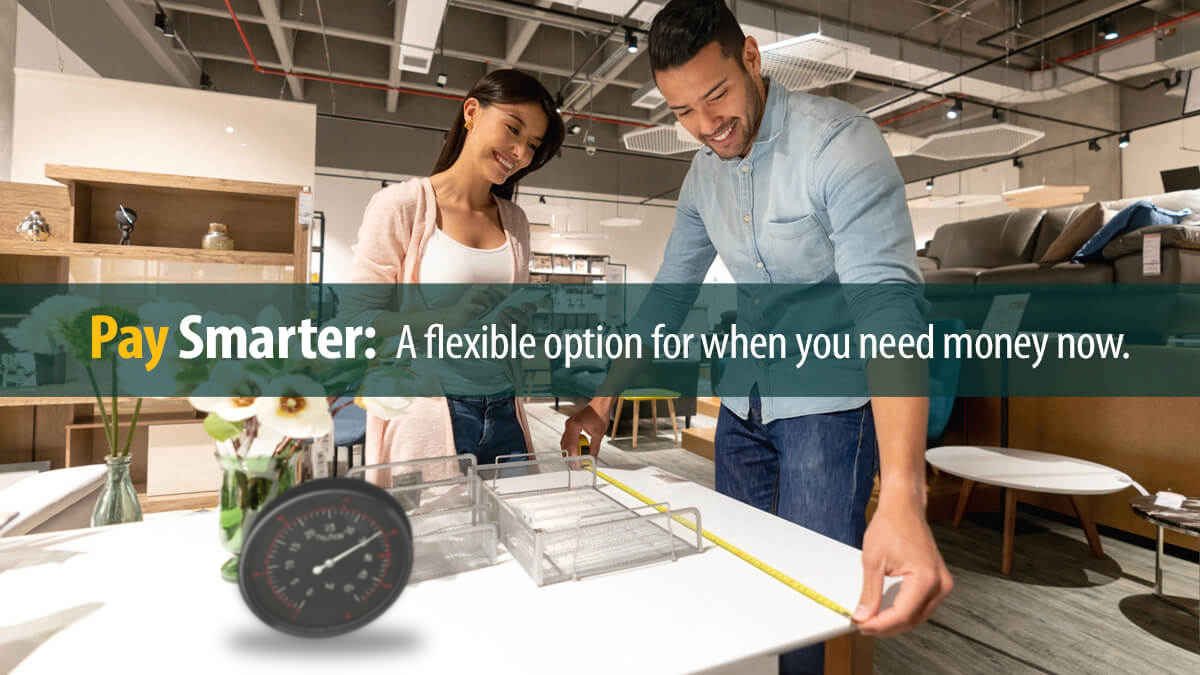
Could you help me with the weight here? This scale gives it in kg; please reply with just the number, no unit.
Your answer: 35
